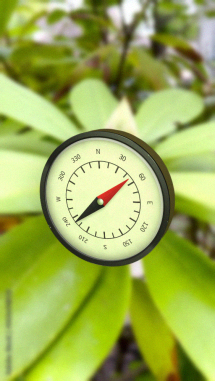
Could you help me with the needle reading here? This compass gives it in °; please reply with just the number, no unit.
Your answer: 52.5
